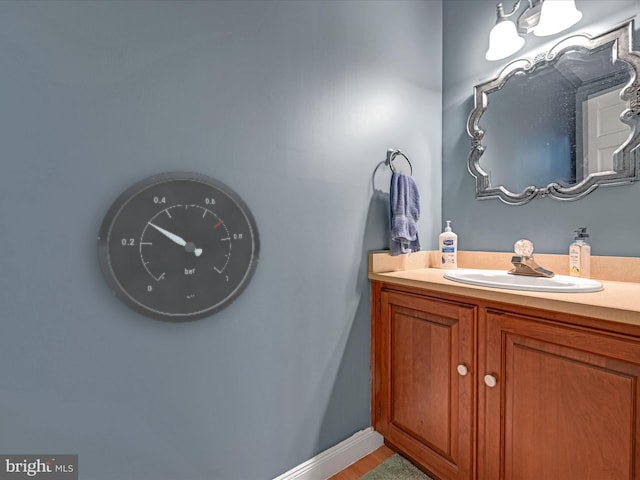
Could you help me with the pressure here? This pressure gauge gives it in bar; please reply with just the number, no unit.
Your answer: 0.3
